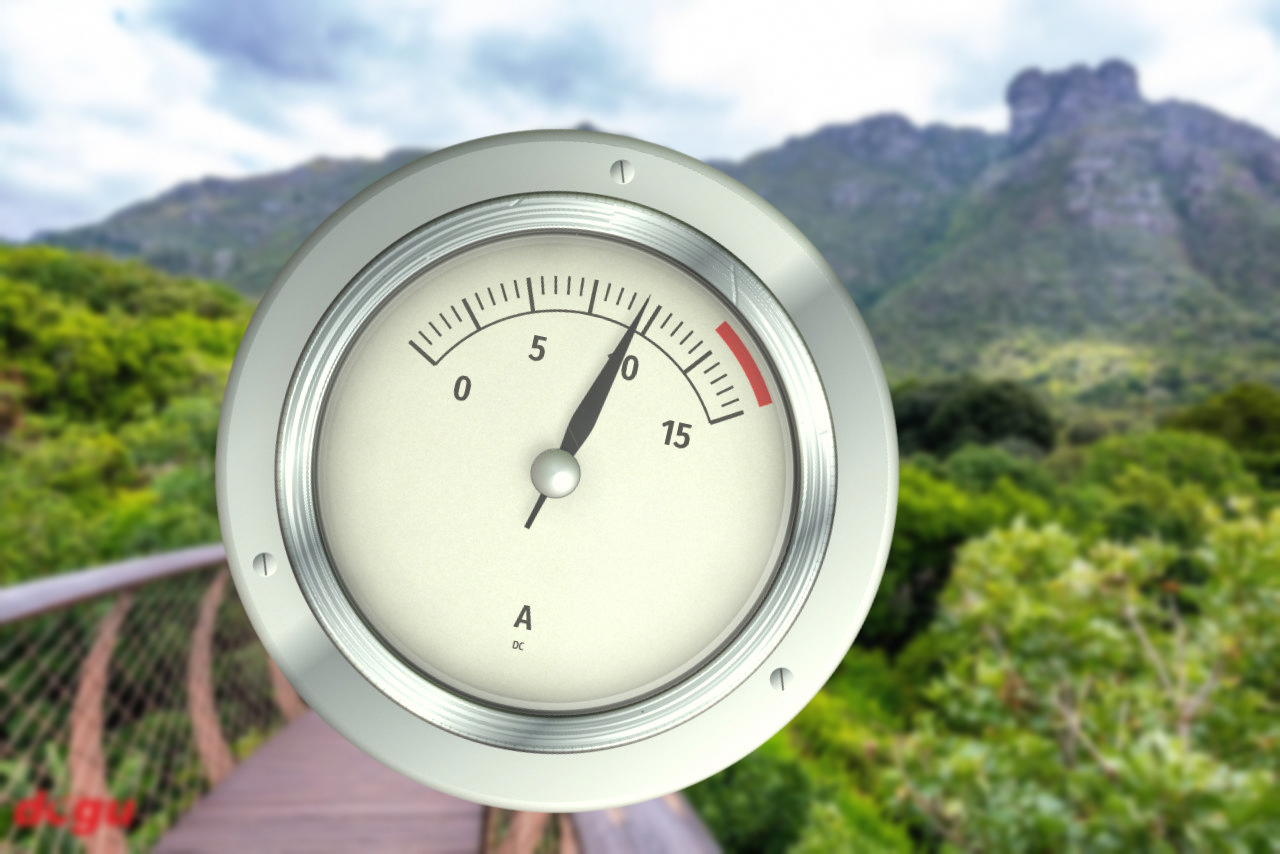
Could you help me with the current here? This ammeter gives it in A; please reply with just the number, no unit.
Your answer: 9.5
